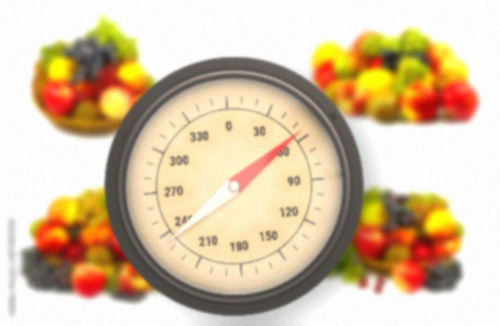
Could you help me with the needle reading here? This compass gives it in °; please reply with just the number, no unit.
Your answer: 55
